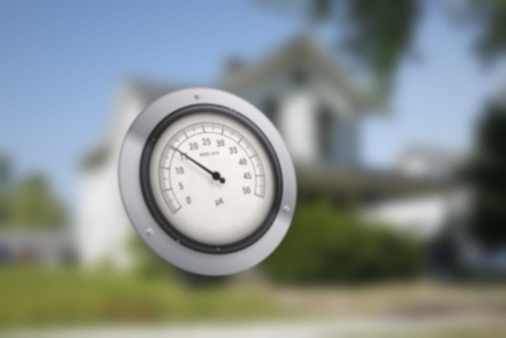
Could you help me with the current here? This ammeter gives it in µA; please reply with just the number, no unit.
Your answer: 15
